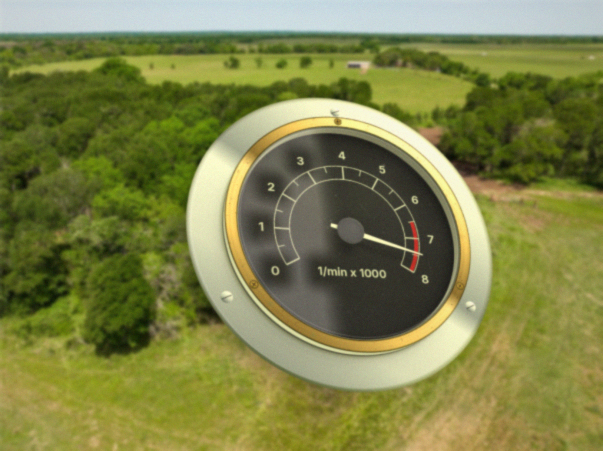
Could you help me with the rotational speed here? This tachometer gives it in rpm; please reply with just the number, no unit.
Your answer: 7500
